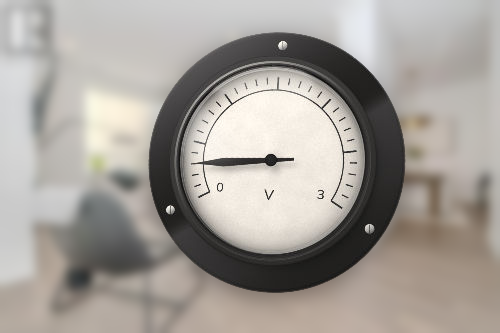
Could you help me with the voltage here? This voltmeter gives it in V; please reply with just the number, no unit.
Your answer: 0.3
